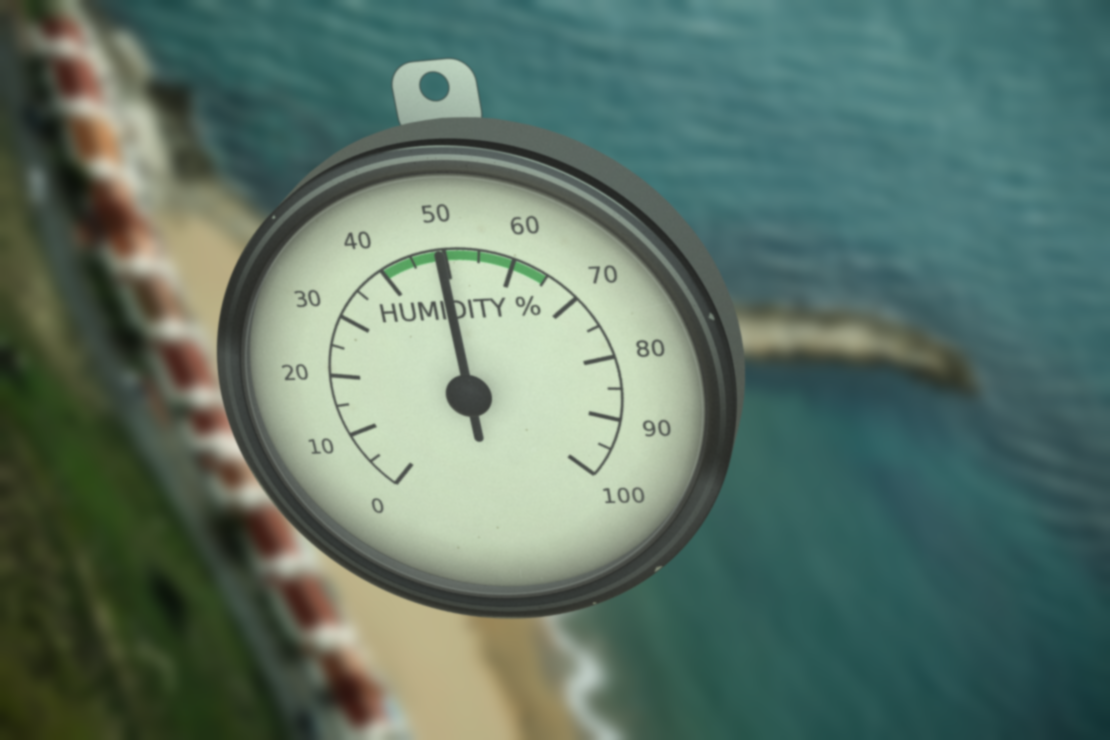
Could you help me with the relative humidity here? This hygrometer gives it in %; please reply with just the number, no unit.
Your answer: 50
